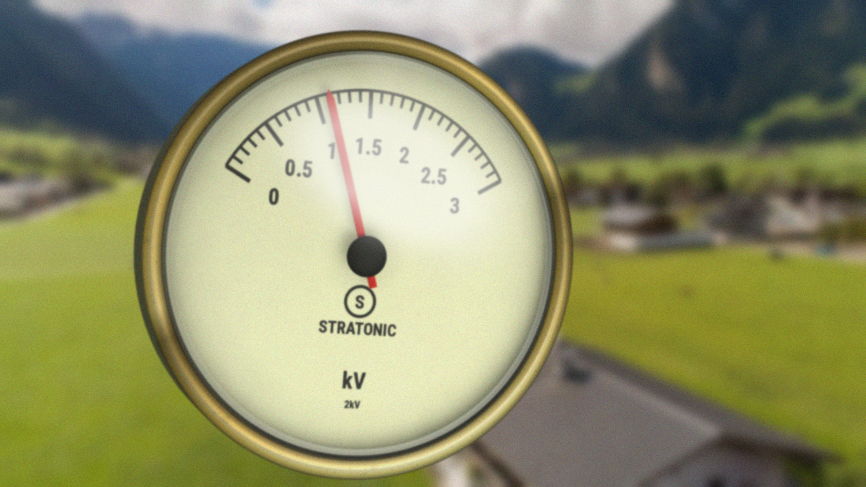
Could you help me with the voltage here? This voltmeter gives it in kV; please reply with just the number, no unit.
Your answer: 1.1
